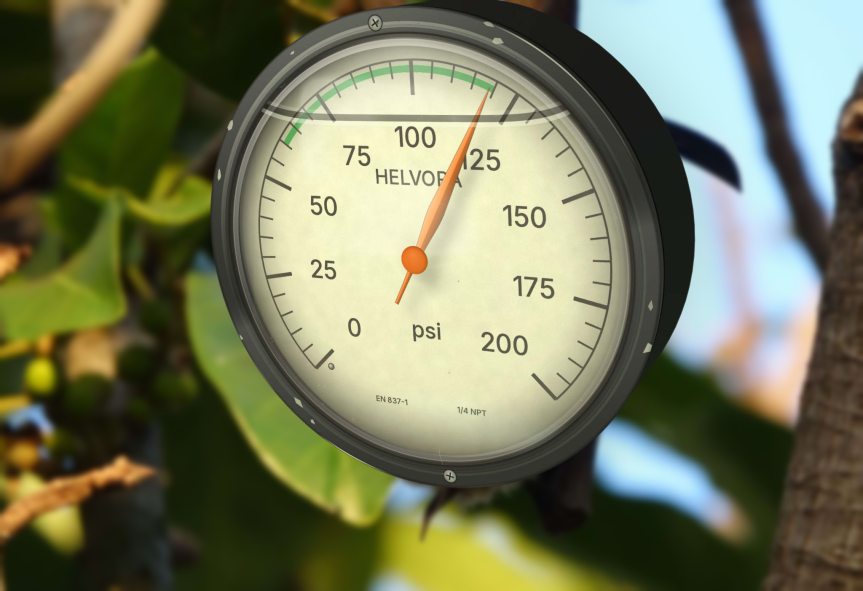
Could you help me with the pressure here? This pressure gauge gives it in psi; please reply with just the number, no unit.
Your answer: 120
